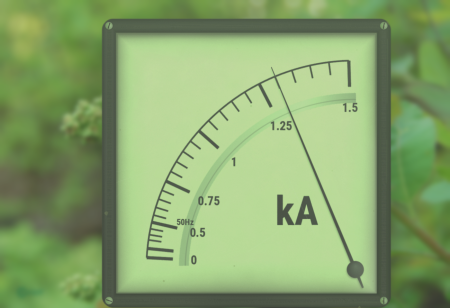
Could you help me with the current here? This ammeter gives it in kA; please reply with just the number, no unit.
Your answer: 1.3
